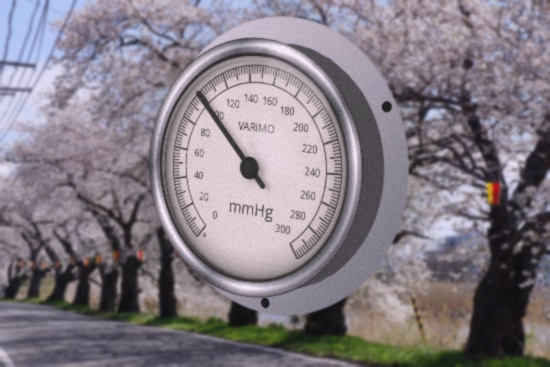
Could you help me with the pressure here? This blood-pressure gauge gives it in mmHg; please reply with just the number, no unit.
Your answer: 100
